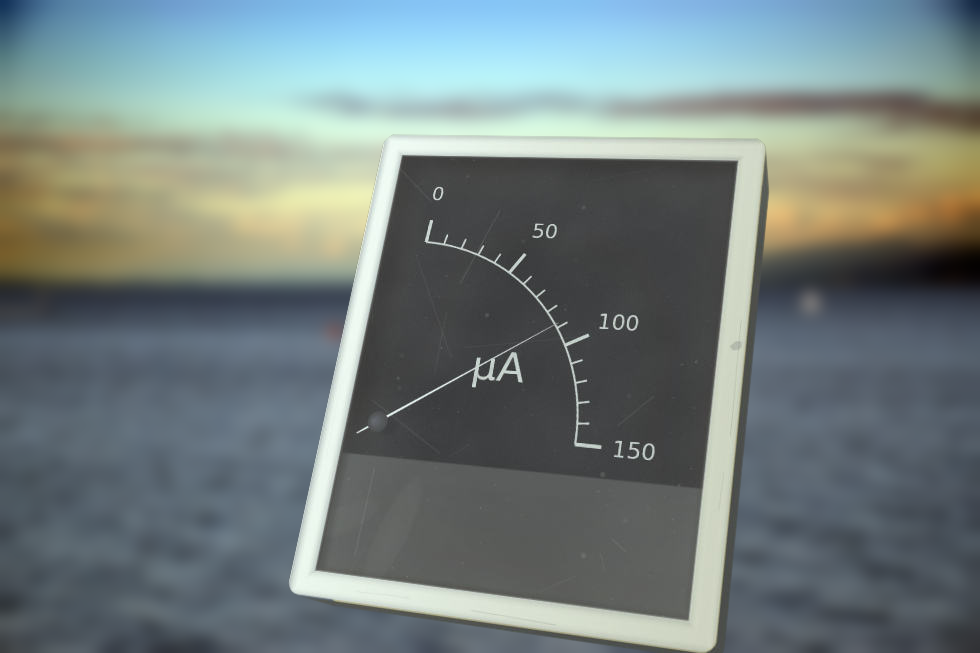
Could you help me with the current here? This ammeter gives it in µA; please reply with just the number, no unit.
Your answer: 90
